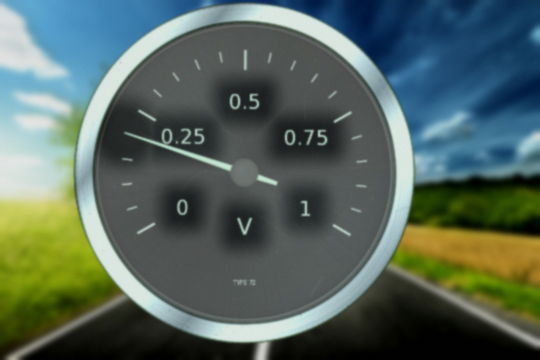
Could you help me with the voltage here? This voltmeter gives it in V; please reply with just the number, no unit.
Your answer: 0.2
